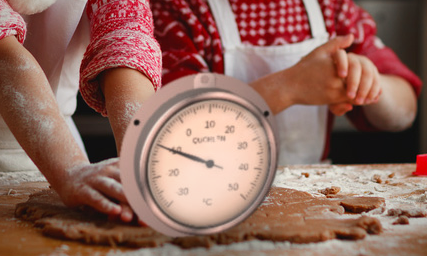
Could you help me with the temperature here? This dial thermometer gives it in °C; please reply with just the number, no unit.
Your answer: -10
